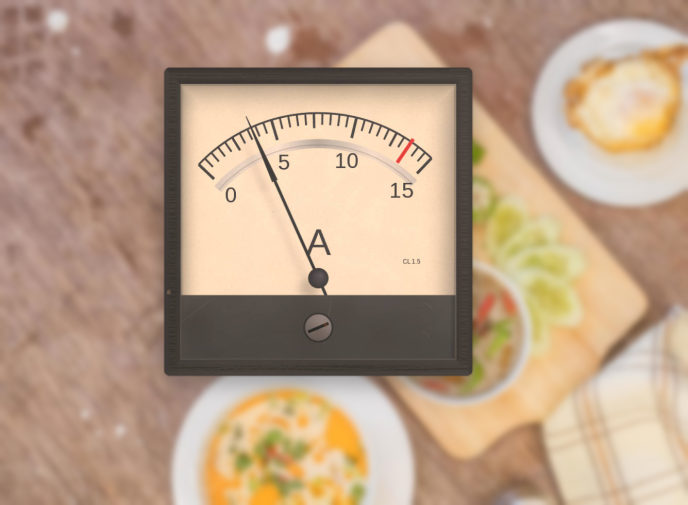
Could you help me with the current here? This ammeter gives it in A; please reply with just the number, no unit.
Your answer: 3.75
